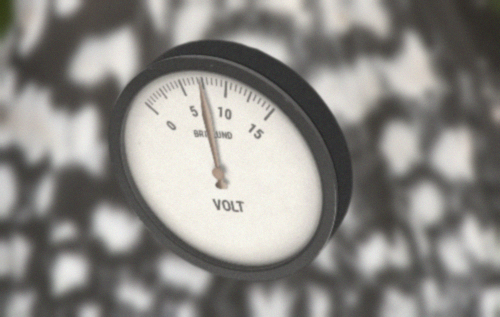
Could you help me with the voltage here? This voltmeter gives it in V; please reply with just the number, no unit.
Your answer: 7.5
